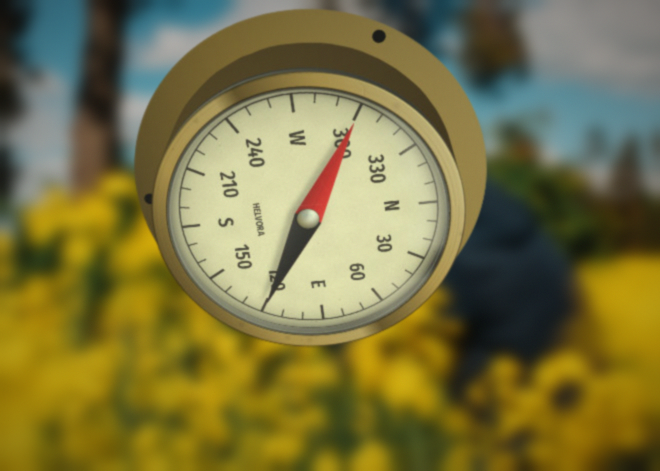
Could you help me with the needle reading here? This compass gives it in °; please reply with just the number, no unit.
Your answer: 300
